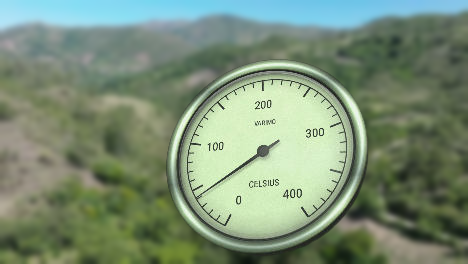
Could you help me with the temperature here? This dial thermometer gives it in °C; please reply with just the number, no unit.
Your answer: 40
